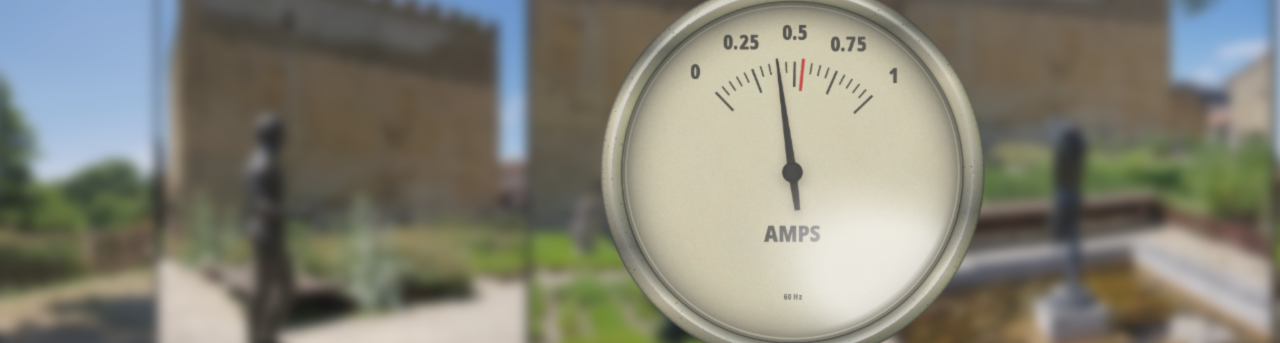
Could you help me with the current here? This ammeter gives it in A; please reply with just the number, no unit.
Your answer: 0.4
